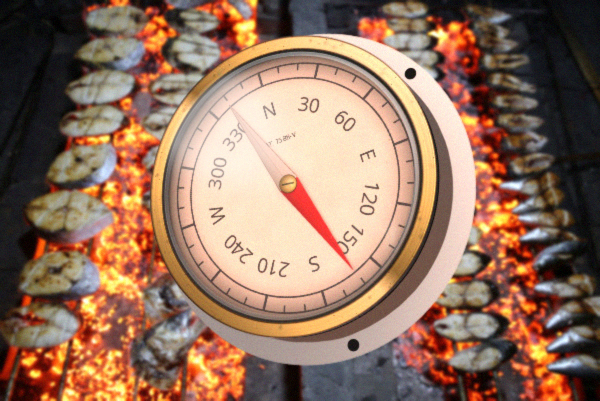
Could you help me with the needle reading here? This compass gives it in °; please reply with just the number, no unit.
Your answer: 160
